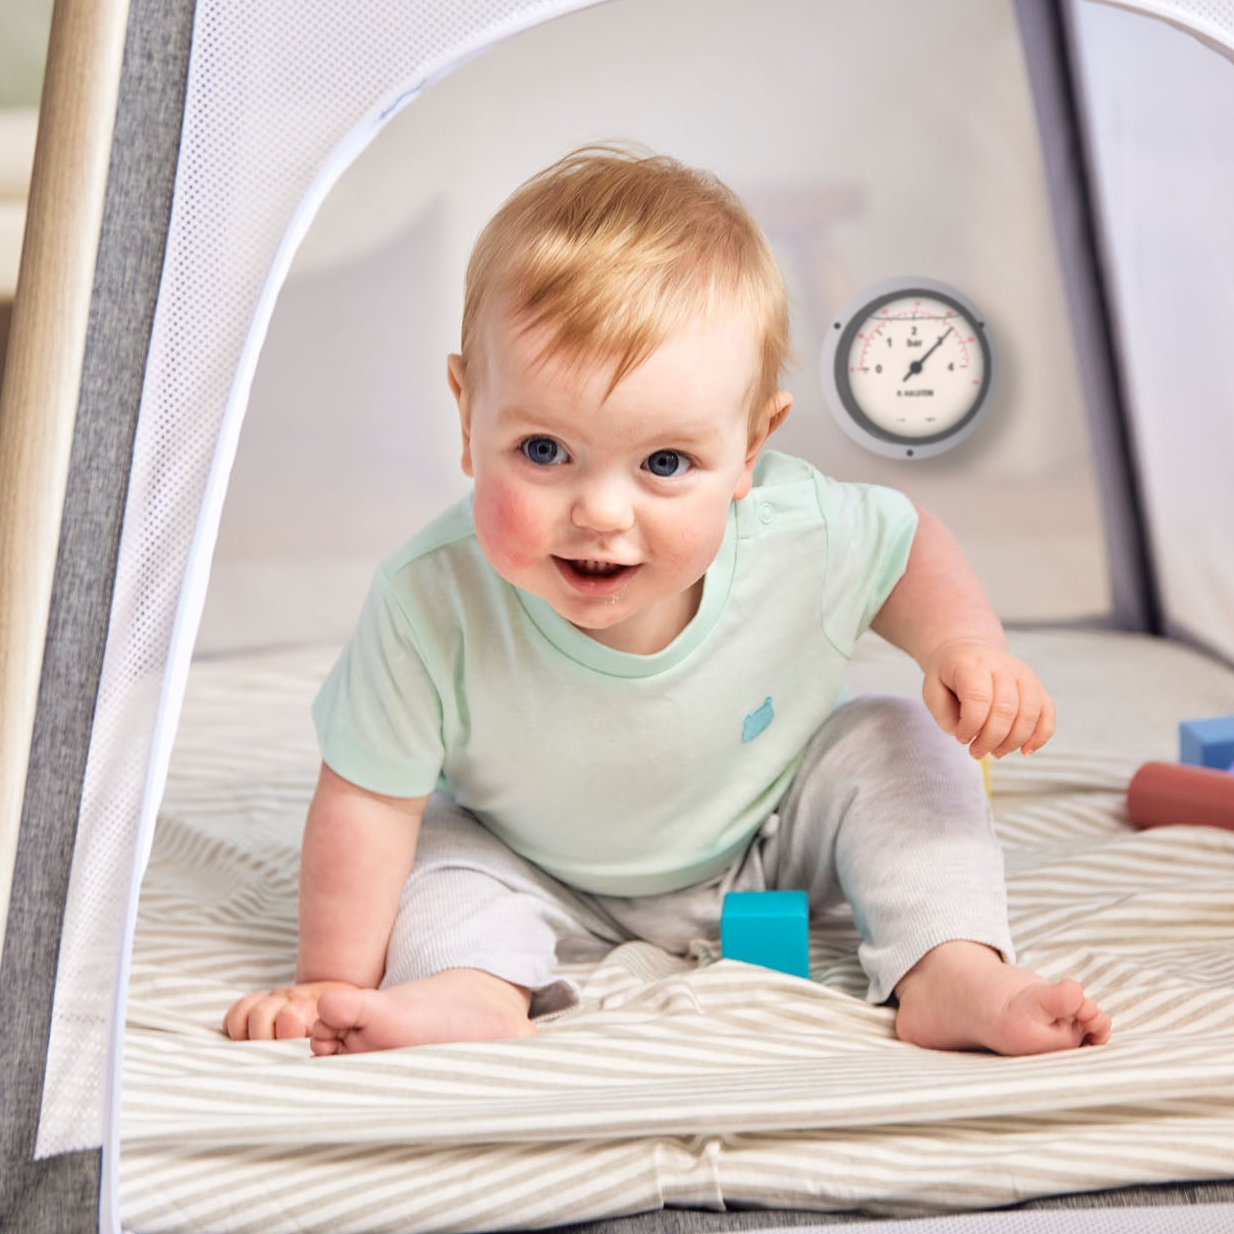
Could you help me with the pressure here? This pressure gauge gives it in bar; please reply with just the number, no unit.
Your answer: 3
